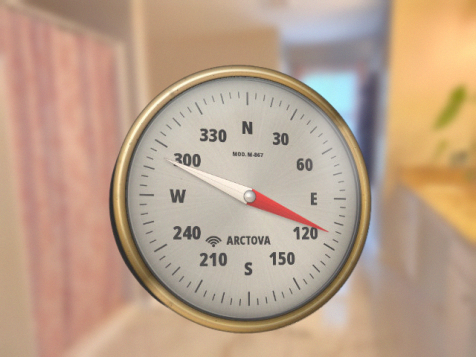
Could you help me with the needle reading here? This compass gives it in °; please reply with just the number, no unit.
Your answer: 112.5
